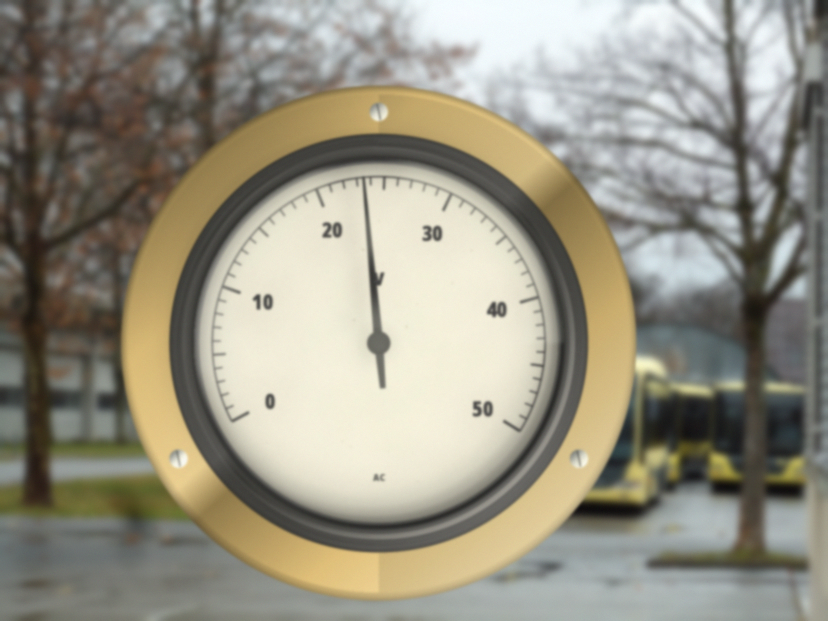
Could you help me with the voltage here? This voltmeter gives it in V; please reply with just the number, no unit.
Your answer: 23.5
